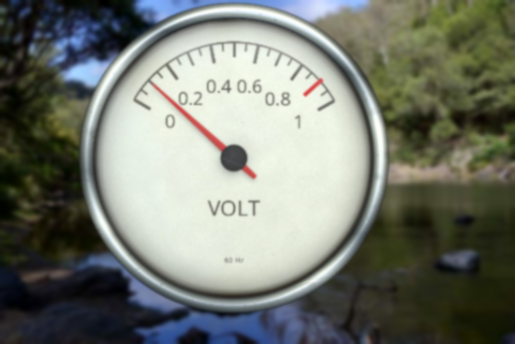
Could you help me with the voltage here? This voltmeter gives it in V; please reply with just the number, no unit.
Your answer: 0.1
